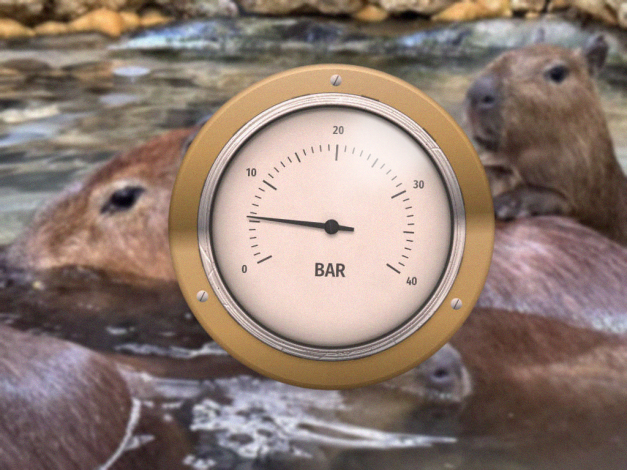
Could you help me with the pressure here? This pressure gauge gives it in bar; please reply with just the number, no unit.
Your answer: 5.5
